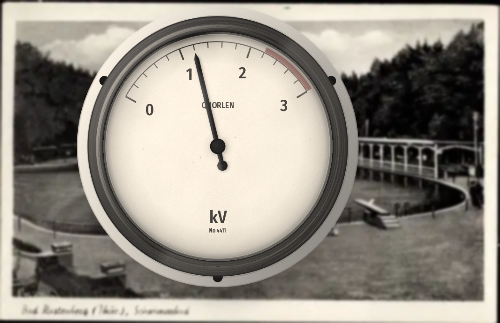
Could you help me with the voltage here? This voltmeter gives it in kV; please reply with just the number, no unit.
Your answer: 1.2
